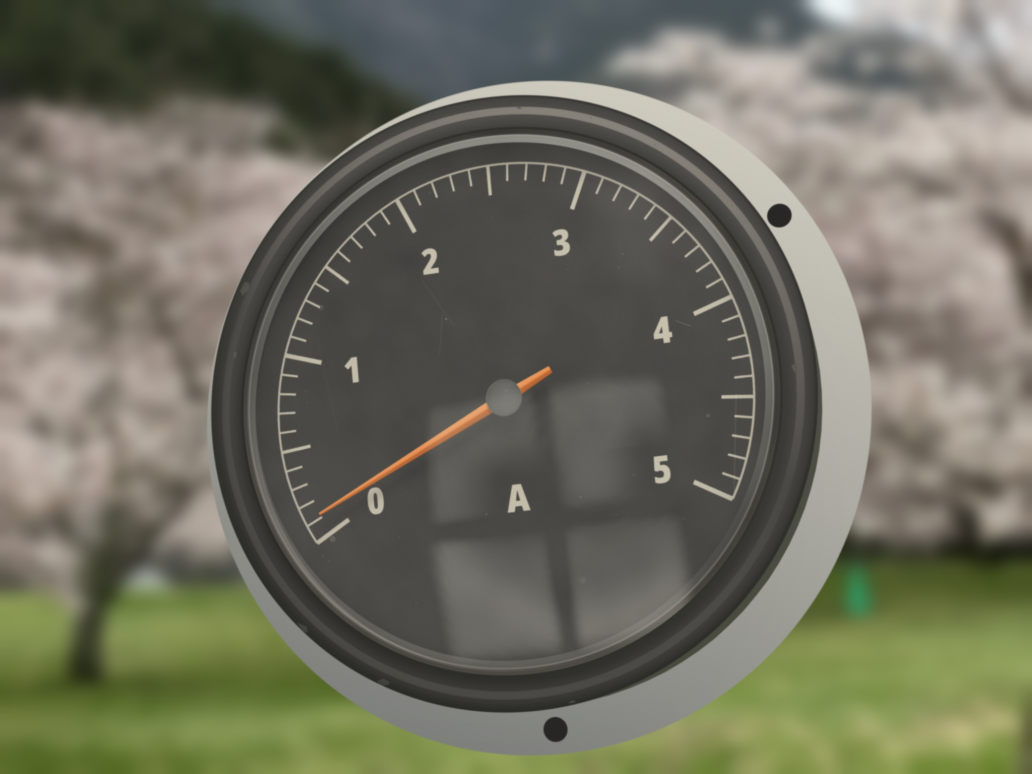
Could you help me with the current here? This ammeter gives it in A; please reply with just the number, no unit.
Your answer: 0.1
